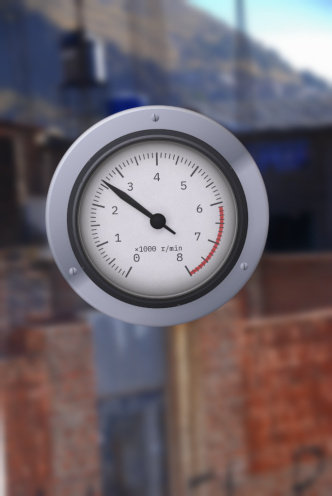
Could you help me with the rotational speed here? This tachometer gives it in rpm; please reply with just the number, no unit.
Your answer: 2600
